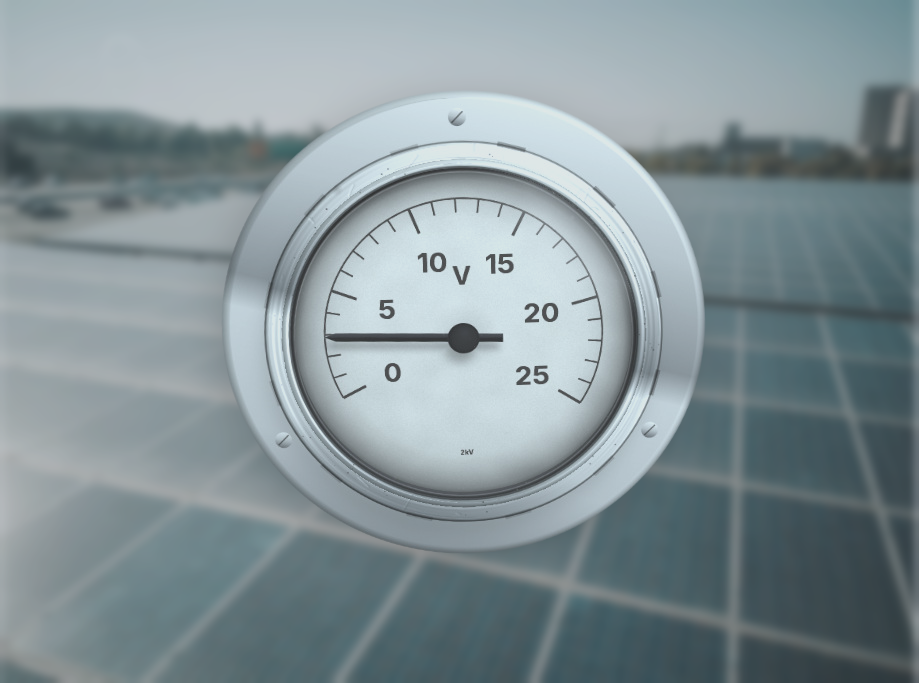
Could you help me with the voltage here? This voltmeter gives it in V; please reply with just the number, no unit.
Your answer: 3
